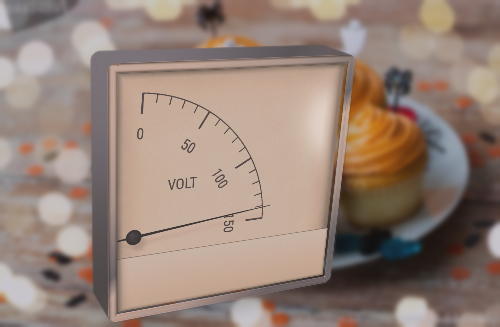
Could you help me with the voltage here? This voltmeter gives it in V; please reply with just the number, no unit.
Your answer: 140
